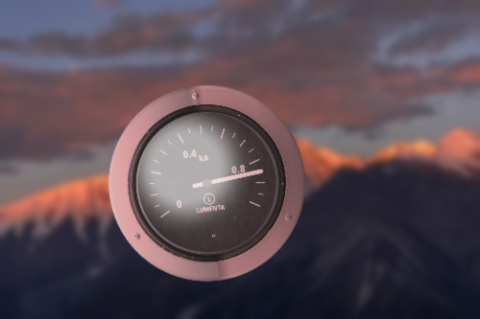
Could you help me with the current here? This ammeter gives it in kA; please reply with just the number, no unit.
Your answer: 0.85
